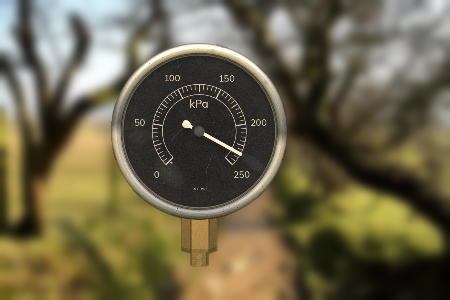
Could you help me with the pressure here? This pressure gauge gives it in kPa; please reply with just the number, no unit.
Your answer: 235
